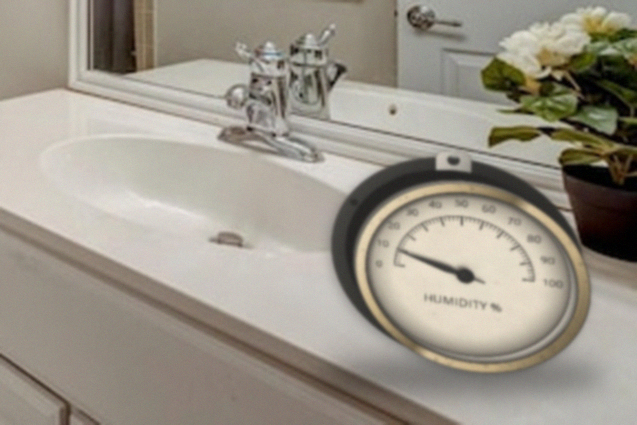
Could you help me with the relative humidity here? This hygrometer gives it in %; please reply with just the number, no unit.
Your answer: 10
